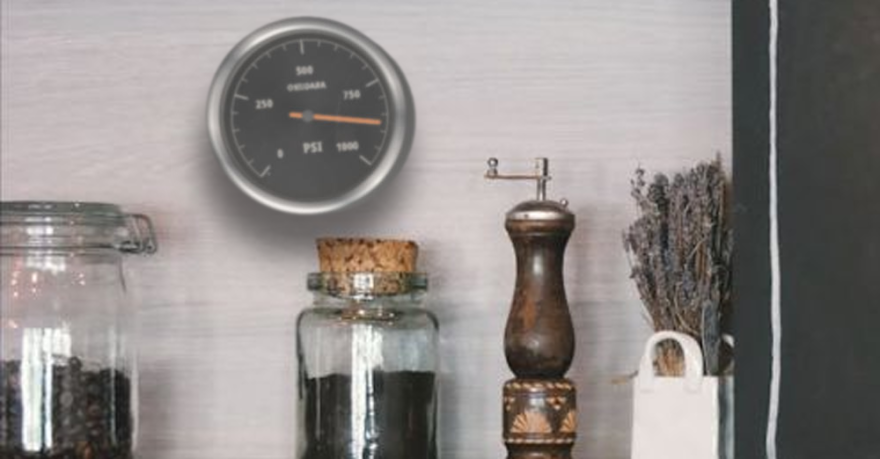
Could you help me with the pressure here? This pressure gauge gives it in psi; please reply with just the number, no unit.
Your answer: 875
